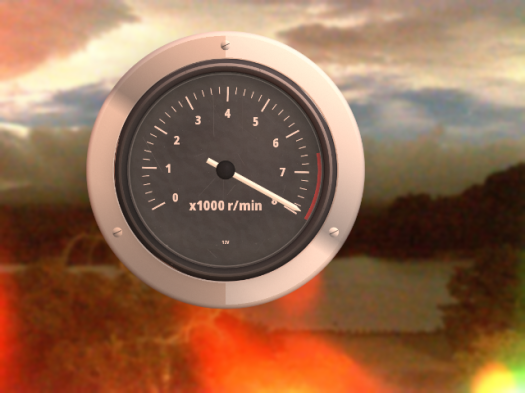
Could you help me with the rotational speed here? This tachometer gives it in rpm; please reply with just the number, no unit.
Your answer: 7900
